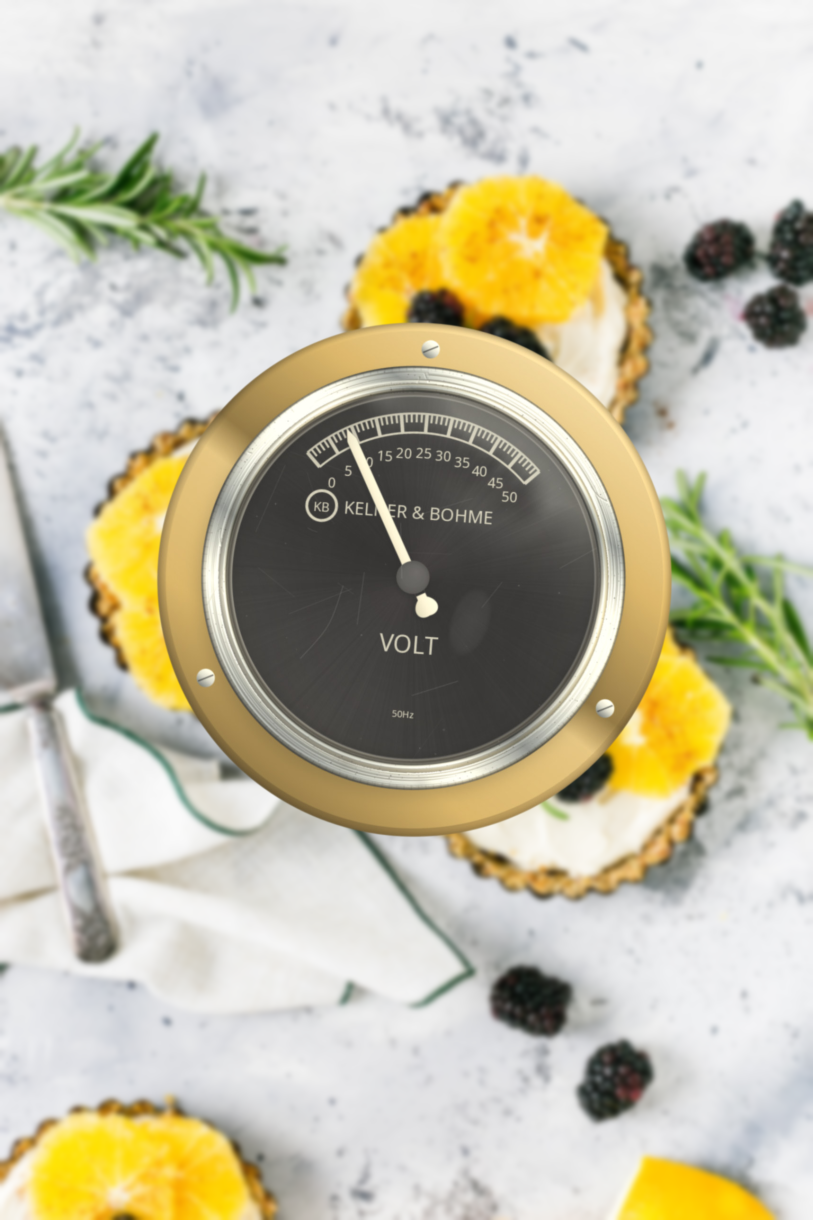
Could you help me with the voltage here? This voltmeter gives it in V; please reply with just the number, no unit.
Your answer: 9
